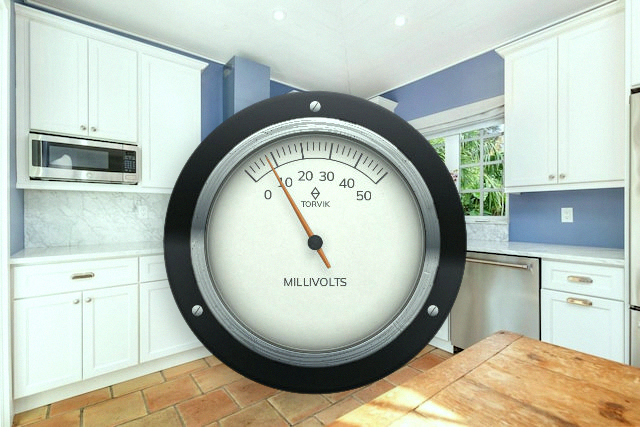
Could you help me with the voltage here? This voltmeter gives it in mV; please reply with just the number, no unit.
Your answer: 8
